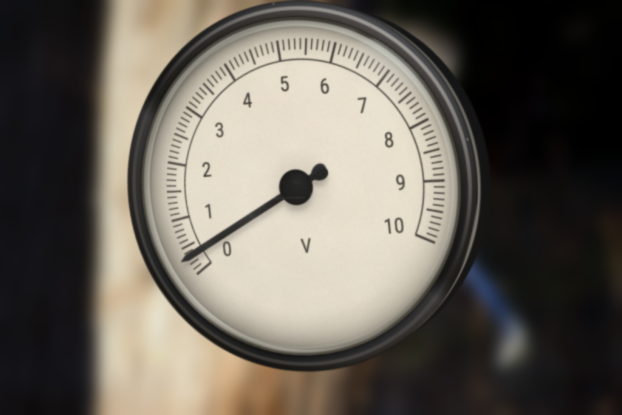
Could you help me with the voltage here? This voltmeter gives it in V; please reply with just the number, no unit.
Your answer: 0.3
